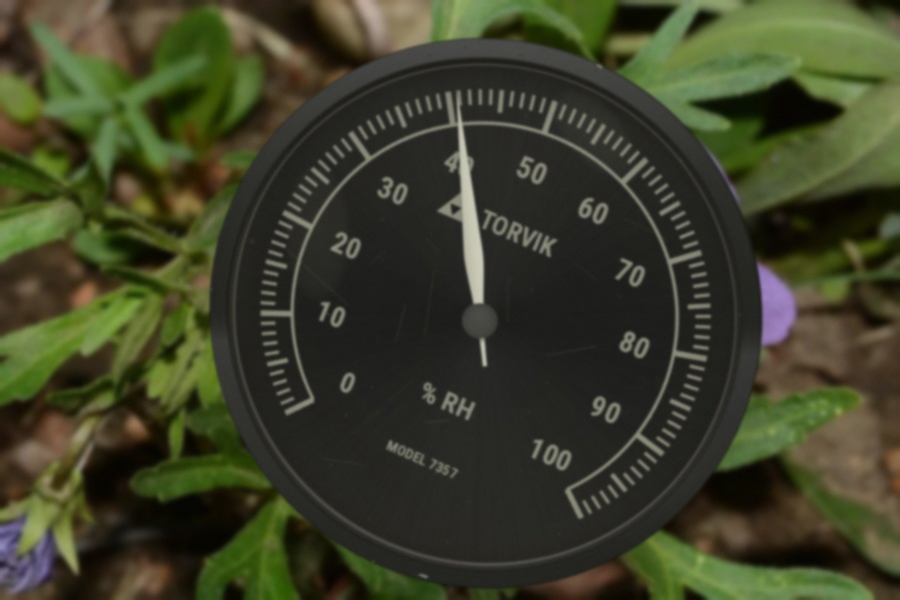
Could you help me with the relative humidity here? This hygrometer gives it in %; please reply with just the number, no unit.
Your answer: 41
